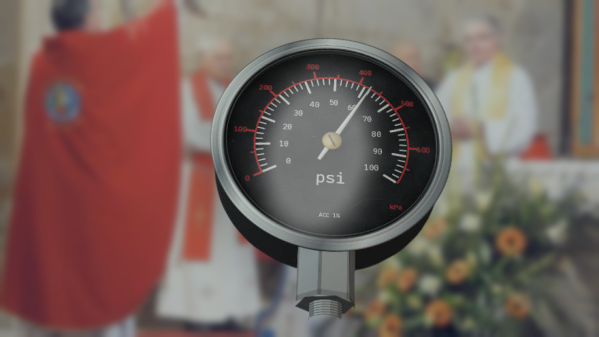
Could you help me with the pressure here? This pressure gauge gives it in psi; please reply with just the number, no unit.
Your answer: 62
